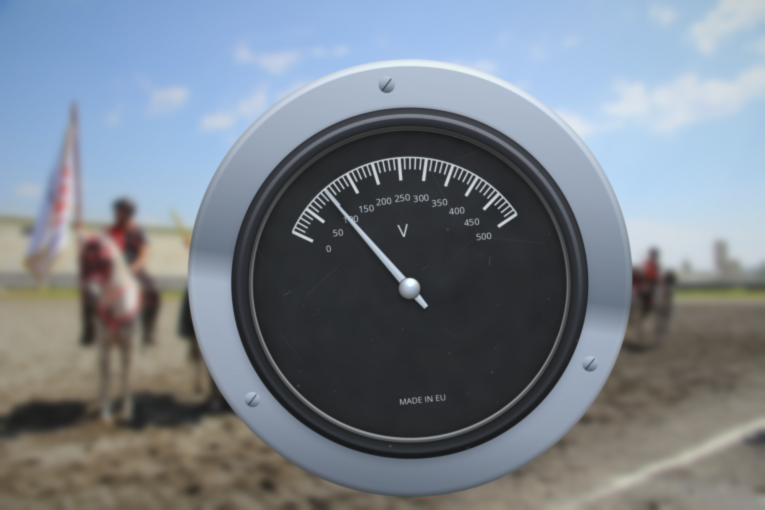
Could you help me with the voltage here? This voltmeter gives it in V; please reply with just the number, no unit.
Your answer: 100
